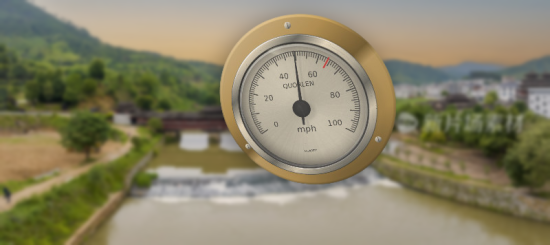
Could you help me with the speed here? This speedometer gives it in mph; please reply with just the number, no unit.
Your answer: 50
